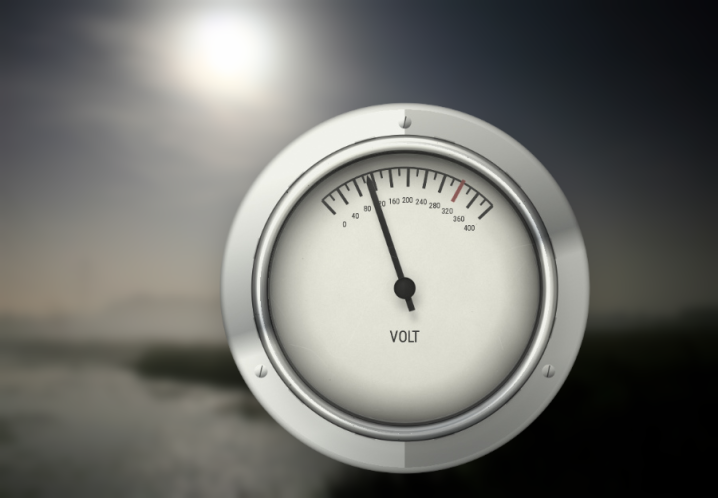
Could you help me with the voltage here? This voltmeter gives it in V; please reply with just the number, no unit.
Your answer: 110
